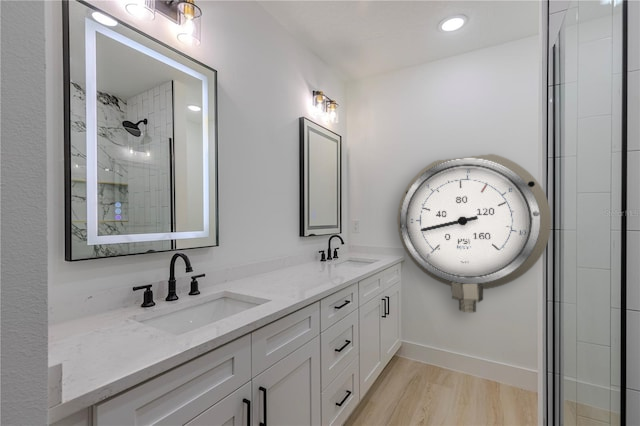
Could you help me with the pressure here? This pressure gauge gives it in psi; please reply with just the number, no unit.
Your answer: 20
